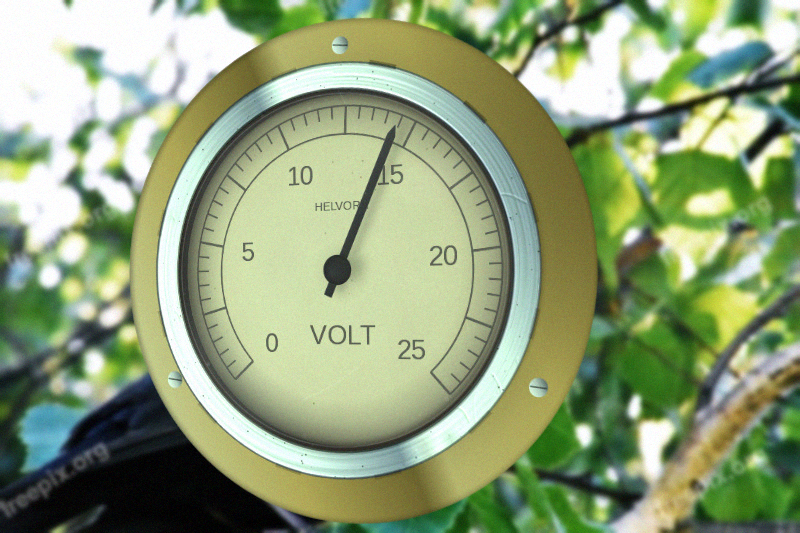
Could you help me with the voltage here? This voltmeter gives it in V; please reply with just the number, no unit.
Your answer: 14.5
